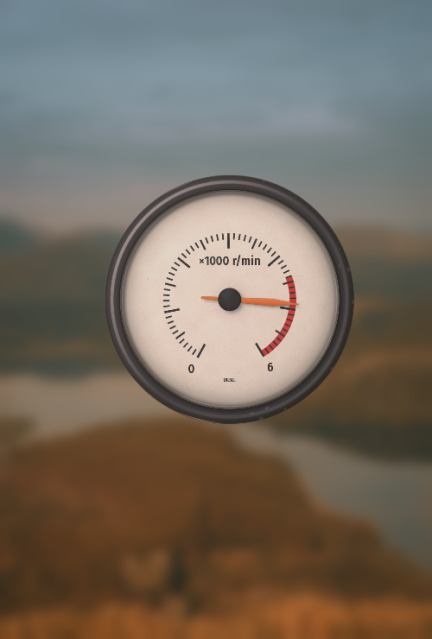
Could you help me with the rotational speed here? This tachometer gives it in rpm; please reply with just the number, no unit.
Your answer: 4900
